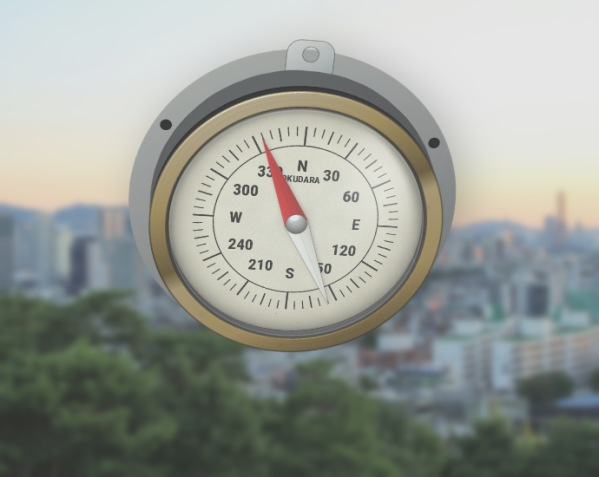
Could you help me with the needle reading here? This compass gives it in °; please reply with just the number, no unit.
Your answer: 335
